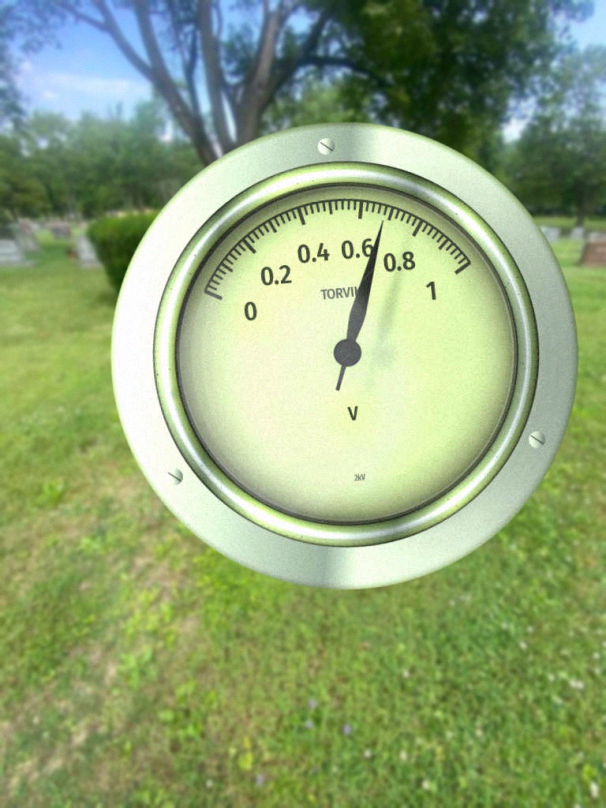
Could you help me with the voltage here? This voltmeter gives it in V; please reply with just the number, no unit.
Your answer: 0.68
